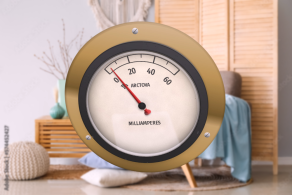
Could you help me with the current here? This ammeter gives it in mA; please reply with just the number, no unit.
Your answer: 5
